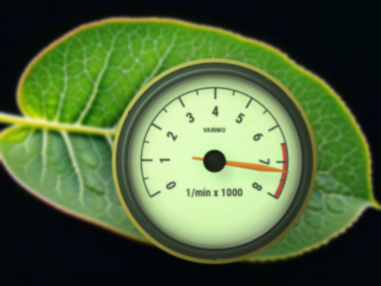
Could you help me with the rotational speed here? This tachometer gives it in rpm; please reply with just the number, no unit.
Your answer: 7250
